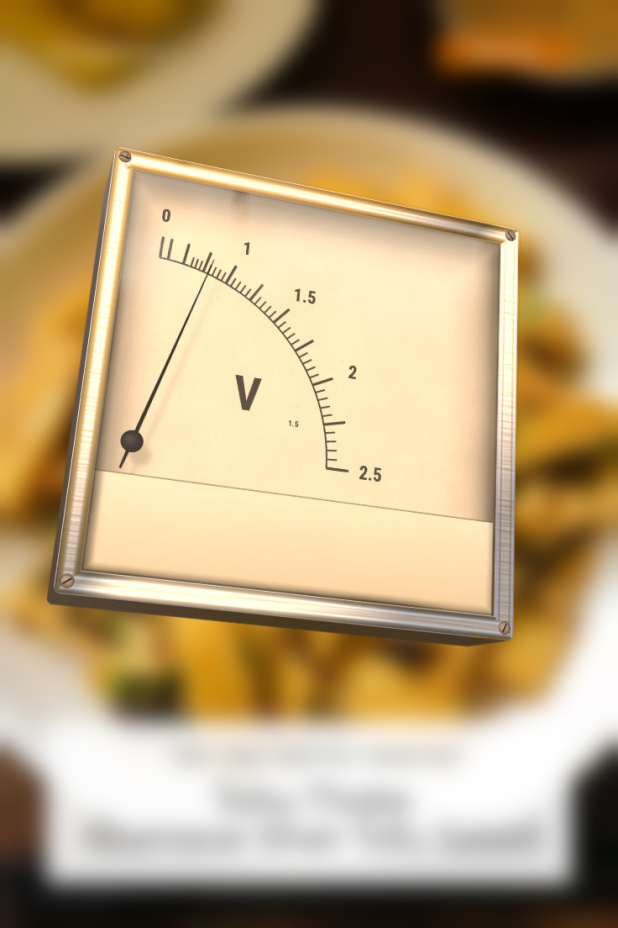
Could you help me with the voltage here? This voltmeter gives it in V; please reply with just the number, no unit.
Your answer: 0.8
